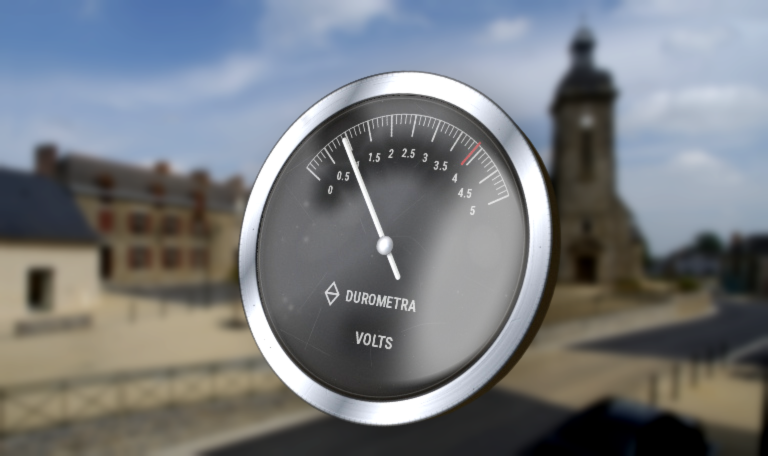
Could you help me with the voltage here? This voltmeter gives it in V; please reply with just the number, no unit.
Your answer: 1
